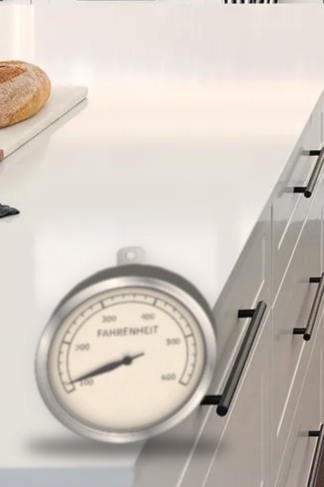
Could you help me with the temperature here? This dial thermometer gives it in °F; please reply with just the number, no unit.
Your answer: 120
